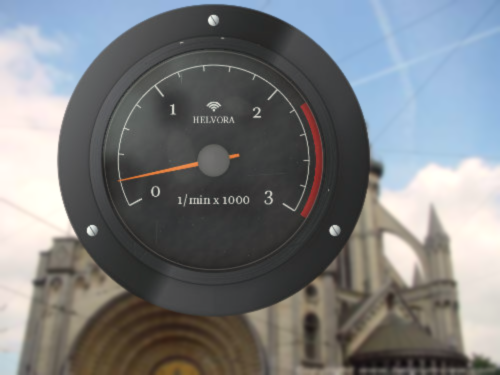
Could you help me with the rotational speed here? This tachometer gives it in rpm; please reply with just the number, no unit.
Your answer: 200
